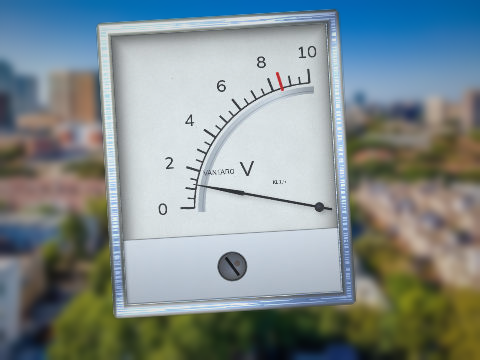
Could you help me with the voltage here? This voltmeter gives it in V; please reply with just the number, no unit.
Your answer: 1.25
